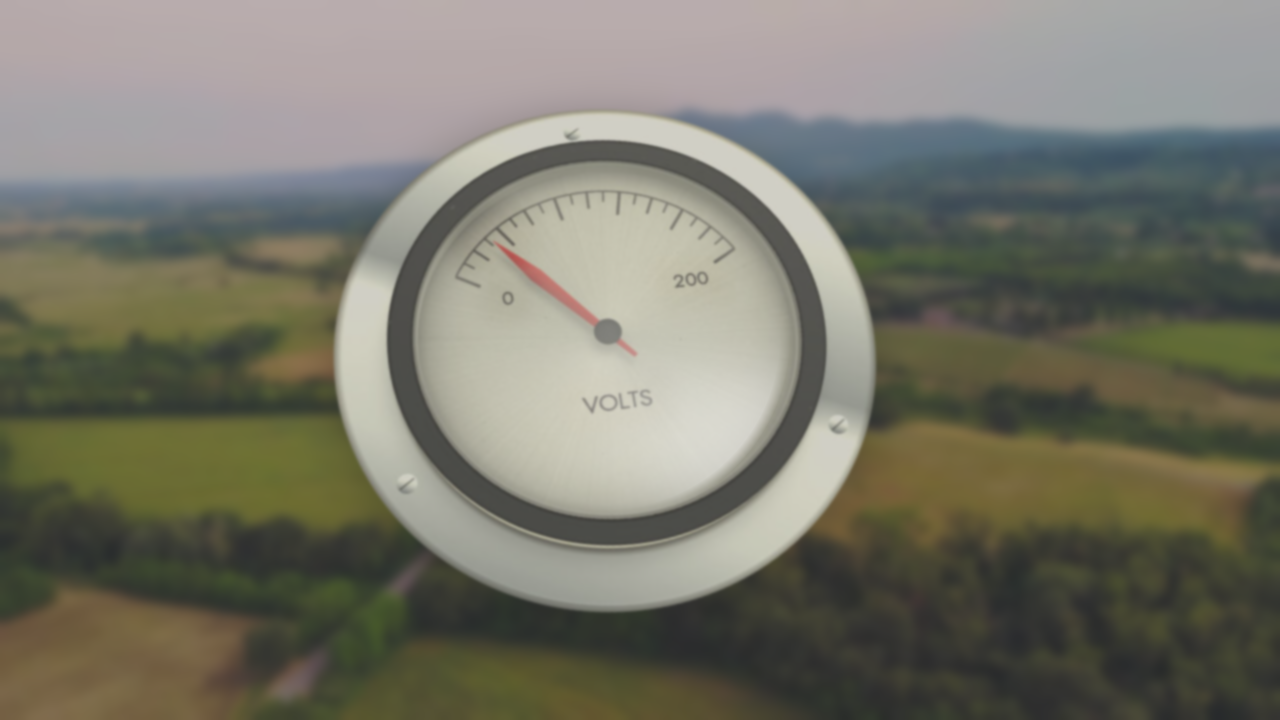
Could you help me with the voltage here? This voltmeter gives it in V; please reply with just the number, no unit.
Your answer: 30
